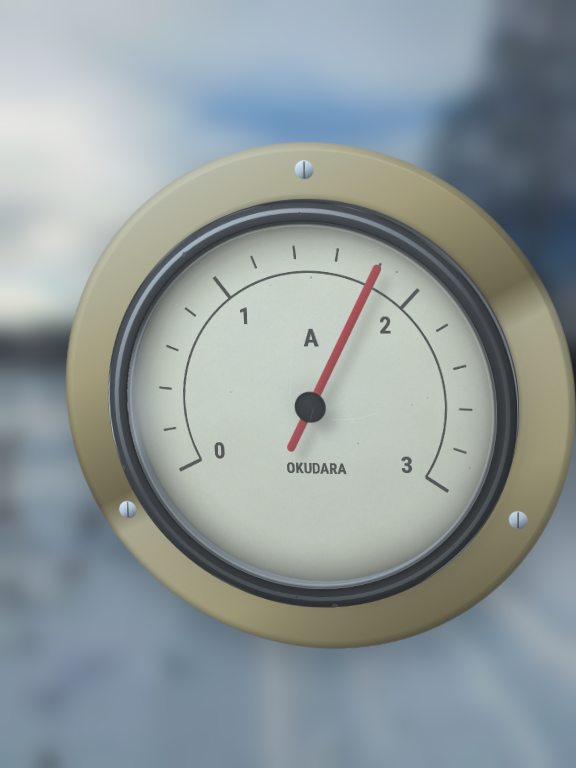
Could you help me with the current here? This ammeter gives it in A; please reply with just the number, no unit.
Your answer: 1.8
